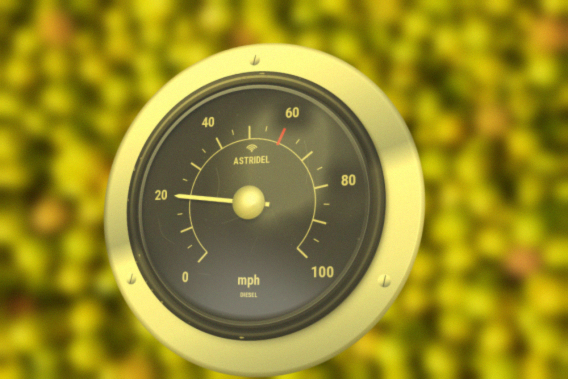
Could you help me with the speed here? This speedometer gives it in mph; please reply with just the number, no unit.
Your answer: 20
